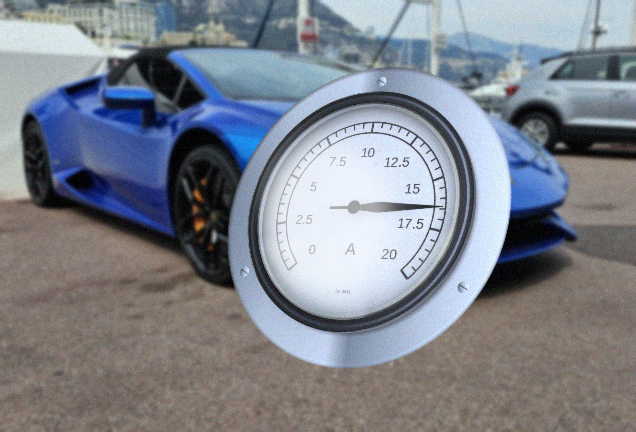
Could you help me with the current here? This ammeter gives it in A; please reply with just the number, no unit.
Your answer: 16.5
